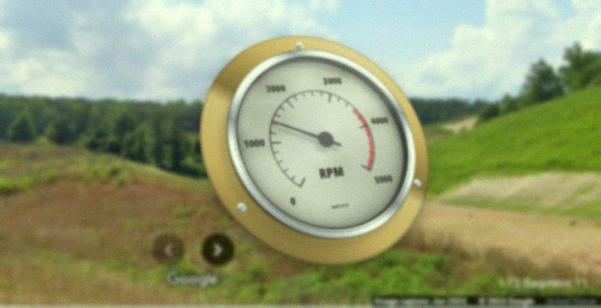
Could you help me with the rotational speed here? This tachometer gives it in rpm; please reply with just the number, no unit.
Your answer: 1400
